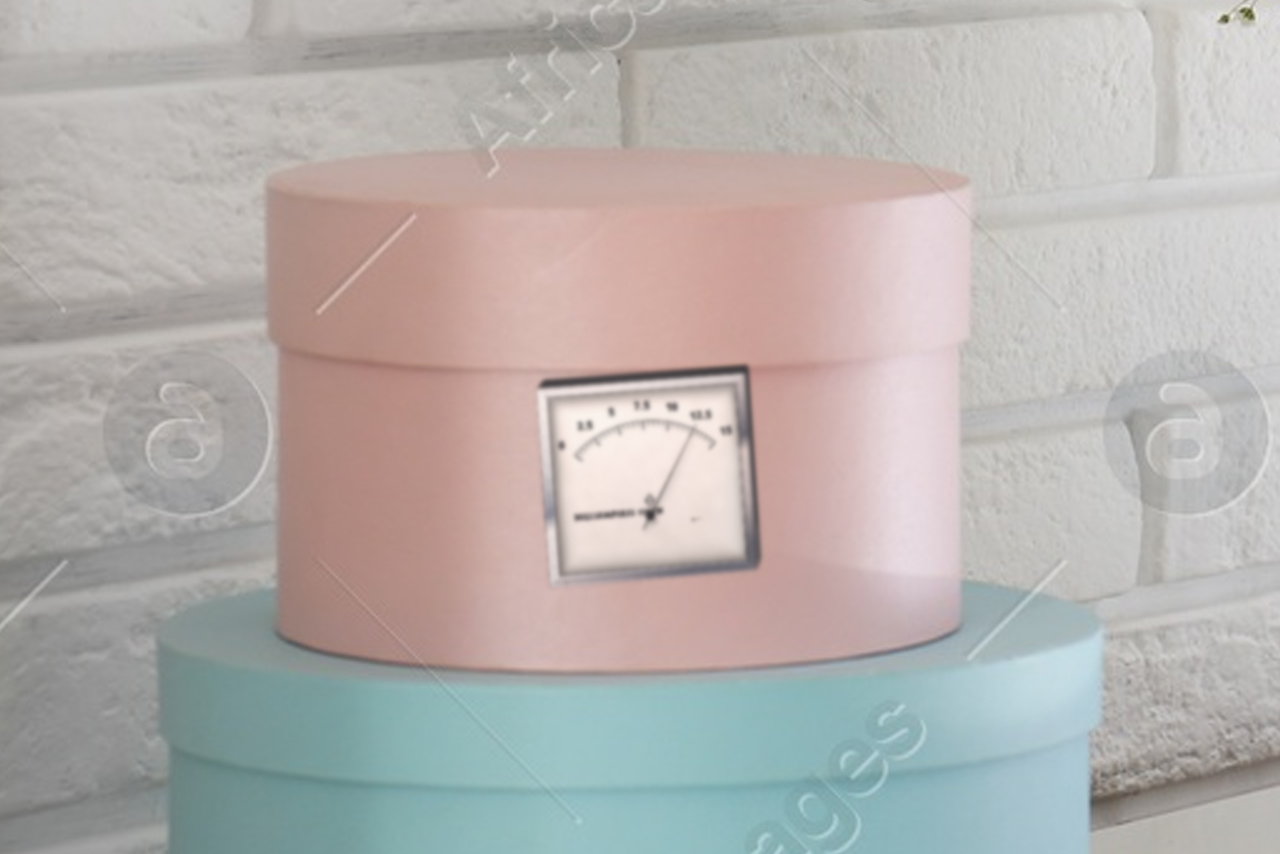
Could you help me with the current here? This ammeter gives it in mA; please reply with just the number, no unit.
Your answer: 12.5
